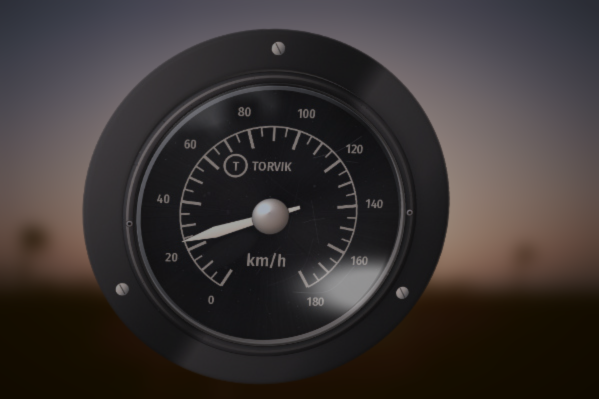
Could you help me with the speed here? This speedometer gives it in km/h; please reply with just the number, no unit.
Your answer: 25
